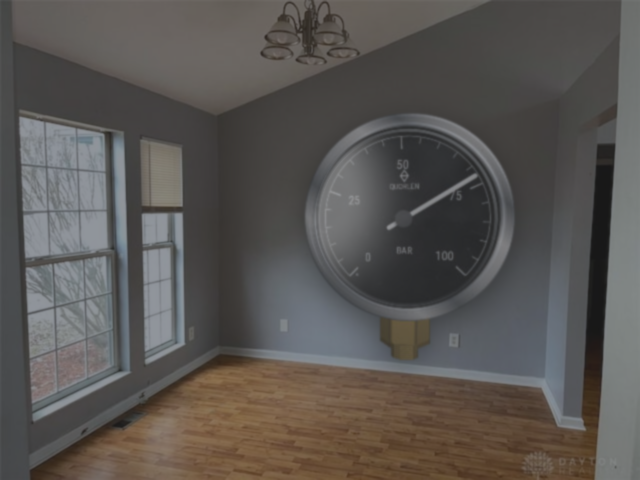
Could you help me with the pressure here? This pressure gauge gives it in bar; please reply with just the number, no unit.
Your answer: 72.5
